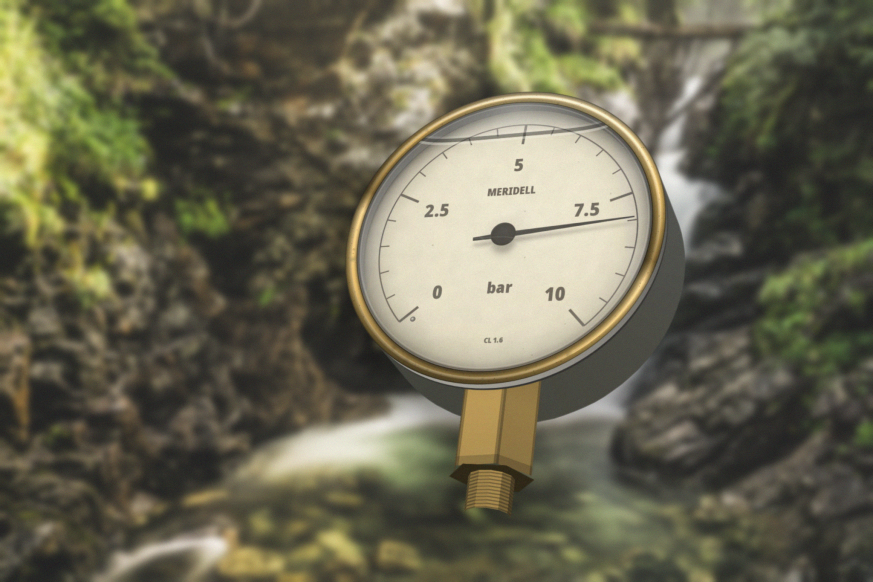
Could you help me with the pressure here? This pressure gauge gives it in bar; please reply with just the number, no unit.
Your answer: 8
